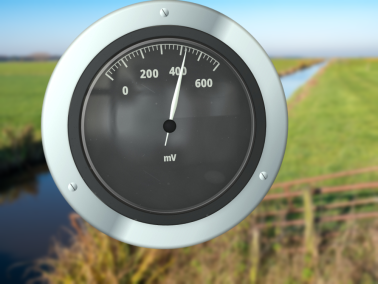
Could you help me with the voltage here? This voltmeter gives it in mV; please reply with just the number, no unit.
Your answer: 420
